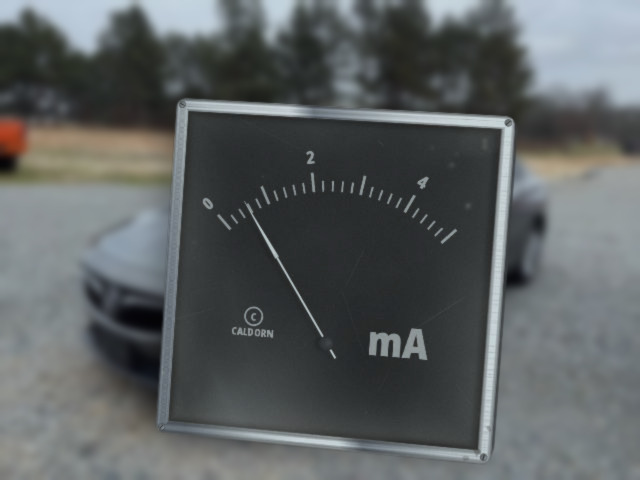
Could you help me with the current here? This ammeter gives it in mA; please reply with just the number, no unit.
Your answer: 0.6
